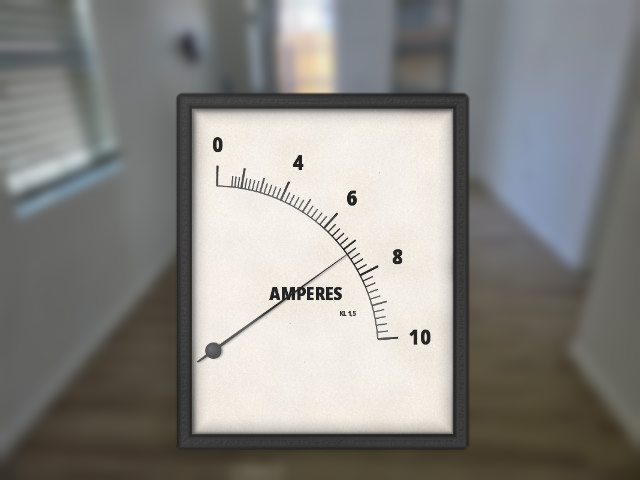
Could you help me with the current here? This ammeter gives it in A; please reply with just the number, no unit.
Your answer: 7.2
